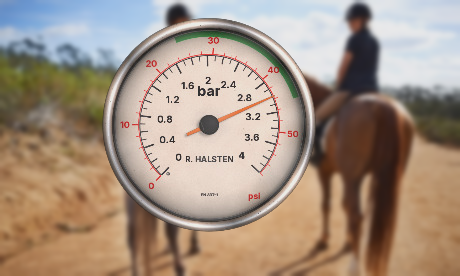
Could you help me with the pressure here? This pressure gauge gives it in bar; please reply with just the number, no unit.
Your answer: 3
